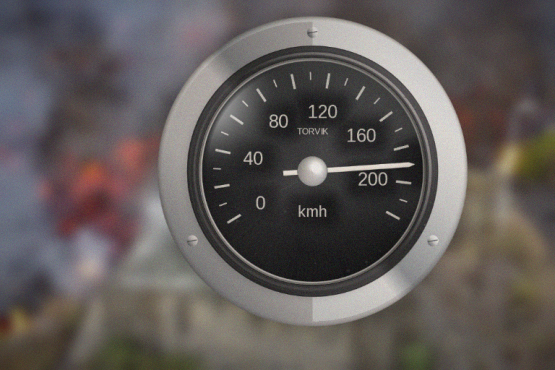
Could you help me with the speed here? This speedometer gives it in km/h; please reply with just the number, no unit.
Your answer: 190
